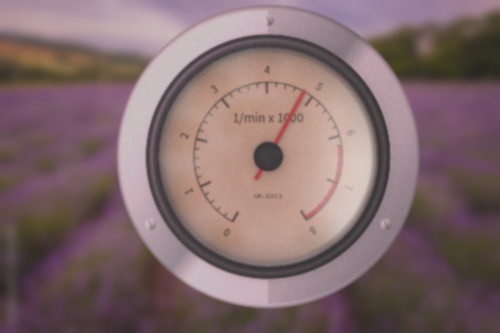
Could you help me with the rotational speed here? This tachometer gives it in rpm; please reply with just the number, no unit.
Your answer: 4800
